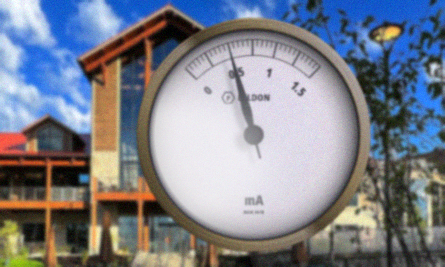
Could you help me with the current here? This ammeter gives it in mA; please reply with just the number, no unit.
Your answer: 0.5
